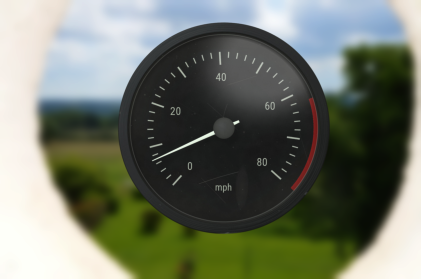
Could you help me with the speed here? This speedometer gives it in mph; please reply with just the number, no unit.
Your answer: 7
